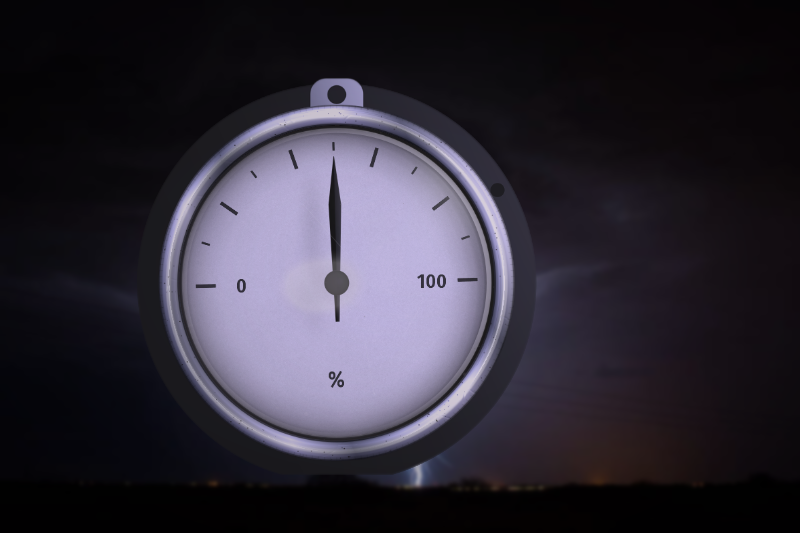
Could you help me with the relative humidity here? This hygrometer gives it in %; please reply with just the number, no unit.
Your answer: 50
